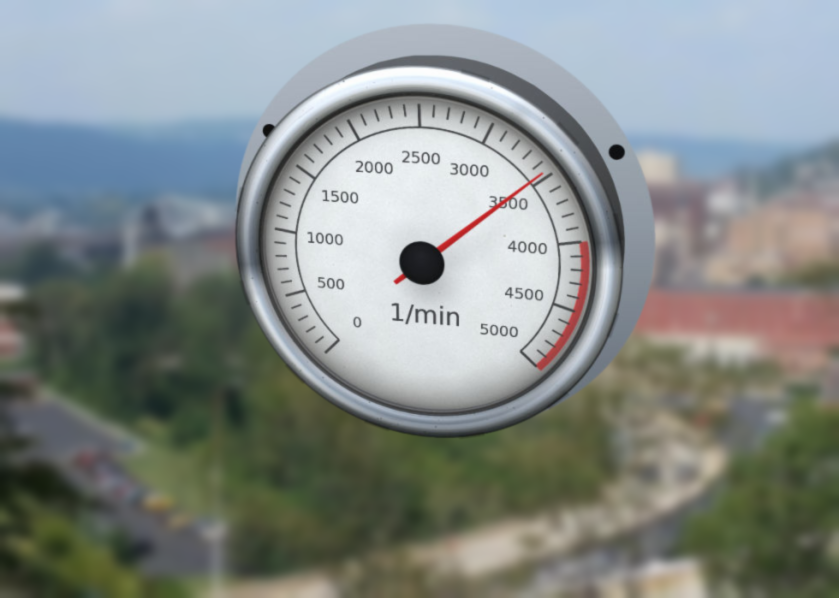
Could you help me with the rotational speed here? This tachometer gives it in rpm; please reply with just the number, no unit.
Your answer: 3450
